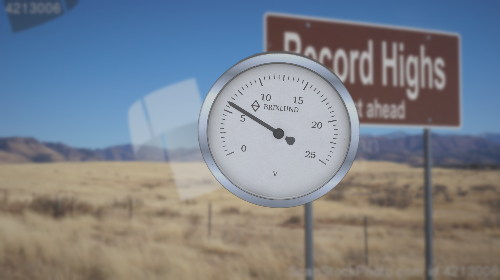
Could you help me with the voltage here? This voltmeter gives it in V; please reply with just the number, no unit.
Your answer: 6
